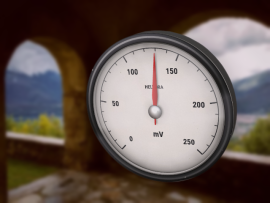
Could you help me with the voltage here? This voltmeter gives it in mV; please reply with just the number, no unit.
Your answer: 130
